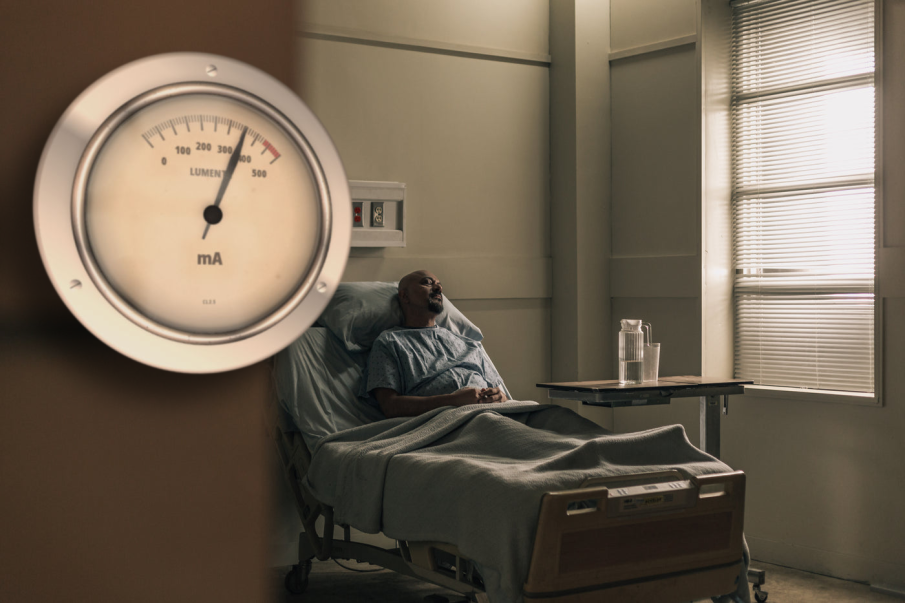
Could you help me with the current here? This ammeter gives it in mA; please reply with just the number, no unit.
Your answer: 350
